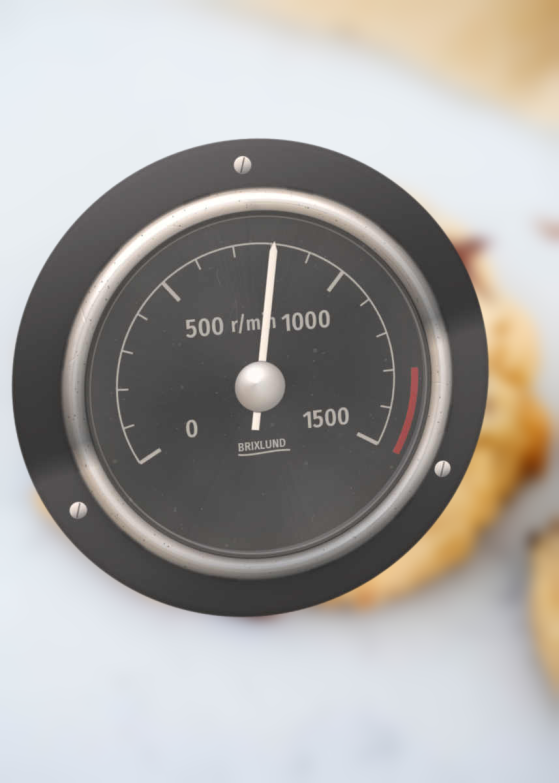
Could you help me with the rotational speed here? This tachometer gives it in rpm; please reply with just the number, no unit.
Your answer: 800
